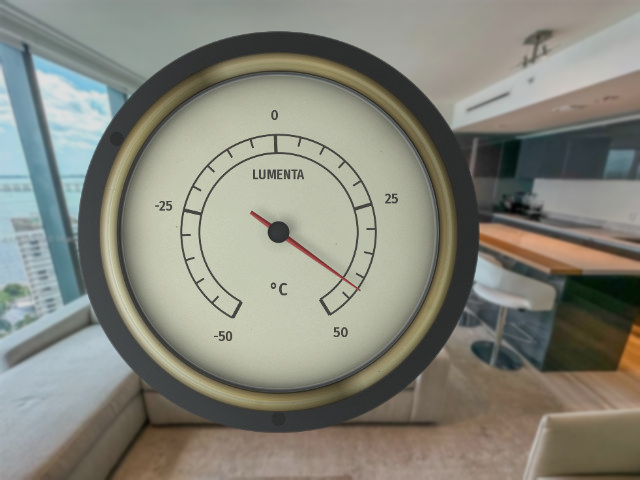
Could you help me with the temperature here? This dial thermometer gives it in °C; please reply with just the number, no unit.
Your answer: 42.5
